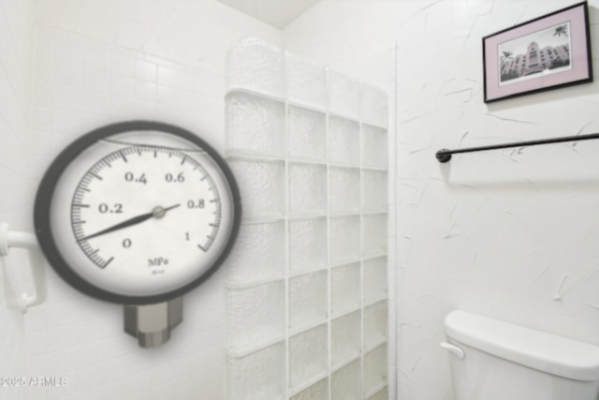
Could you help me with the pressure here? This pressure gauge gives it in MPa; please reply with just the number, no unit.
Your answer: 0.1
